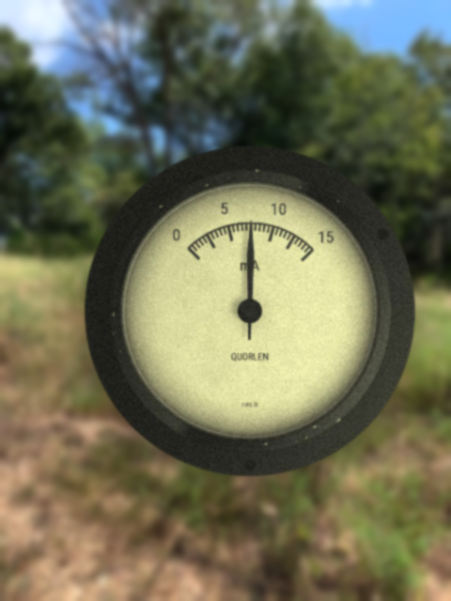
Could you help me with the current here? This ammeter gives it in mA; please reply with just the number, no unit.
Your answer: 7.5
